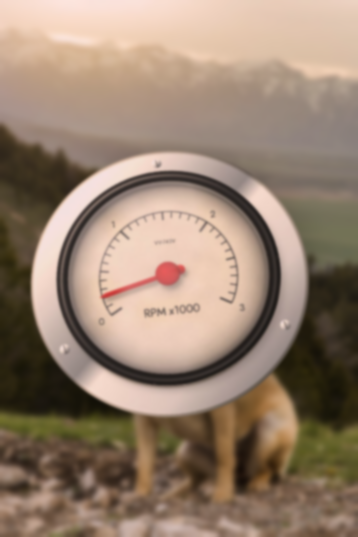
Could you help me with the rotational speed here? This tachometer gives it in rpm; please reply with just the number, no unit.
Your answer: 200
